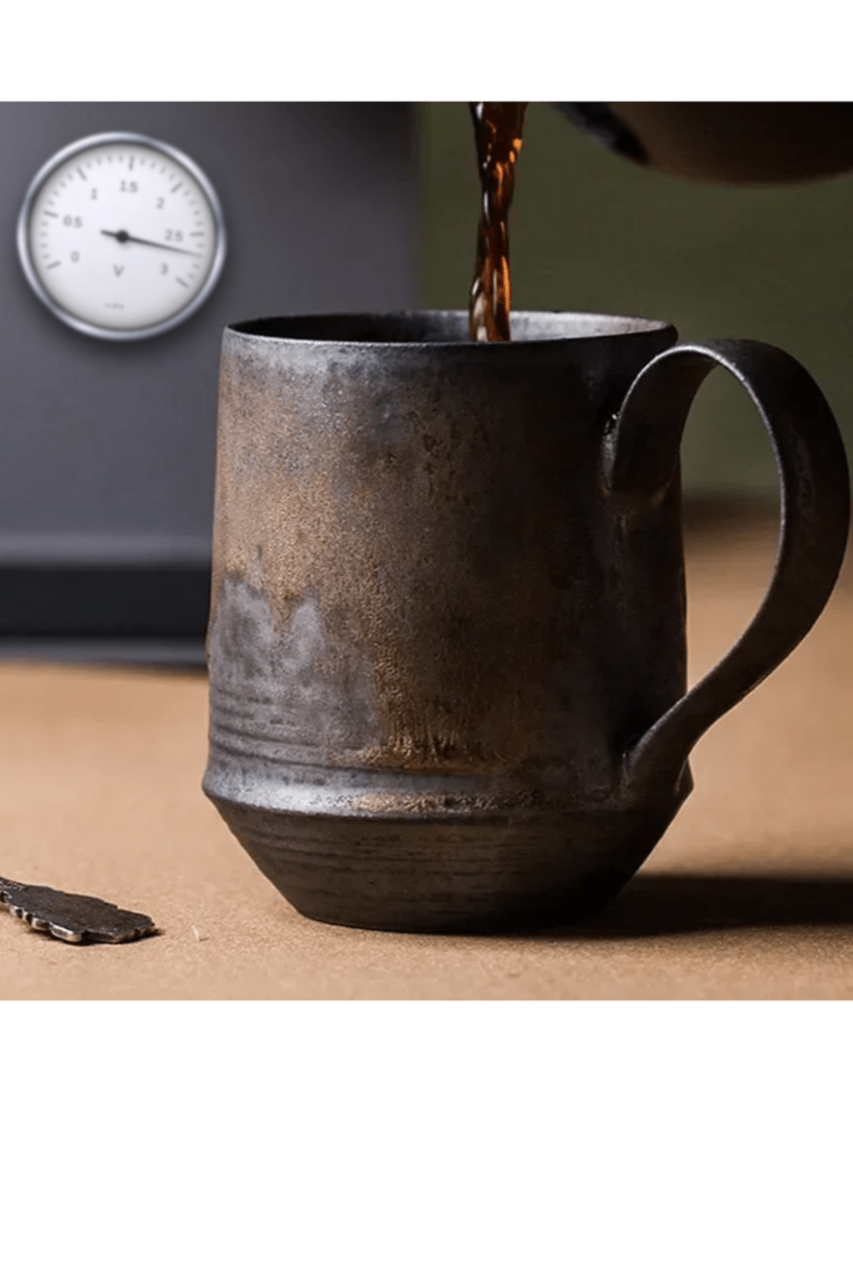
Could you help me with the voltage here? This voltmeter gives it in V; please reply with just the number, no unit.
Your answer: 2.7
